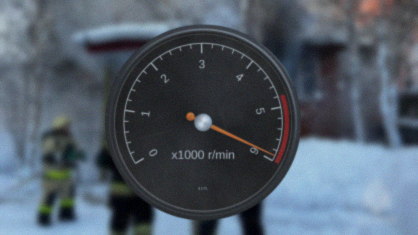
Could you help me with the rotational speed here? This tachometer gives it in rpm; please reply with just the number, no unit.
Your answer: 5900
